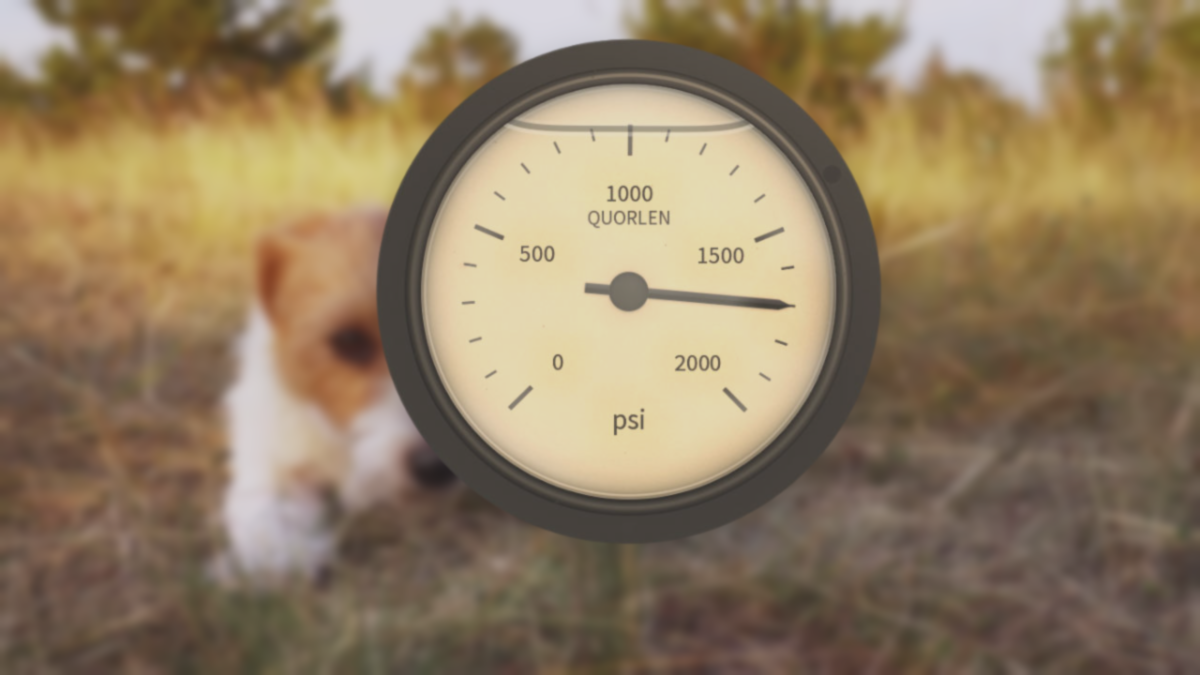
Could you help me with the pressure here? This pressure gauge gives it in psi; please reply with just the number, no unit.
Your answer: 1700
